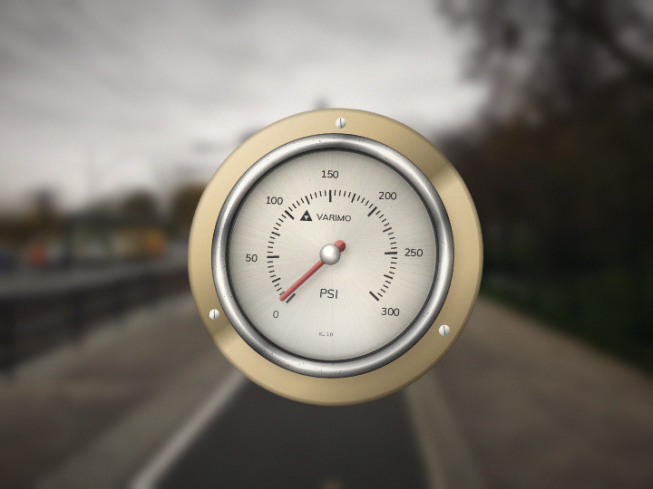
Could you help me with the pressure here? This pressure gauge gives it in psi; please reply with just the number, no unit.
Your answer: 5
